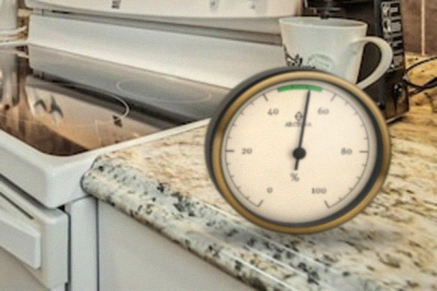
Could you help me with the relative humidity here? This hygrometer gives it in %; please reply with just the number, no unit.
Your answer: 52
